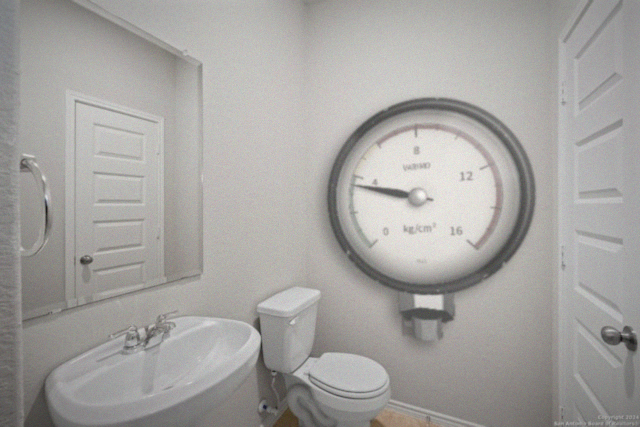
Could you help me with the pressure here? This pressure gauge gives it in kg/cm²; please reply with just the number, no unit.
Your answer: 3.5
